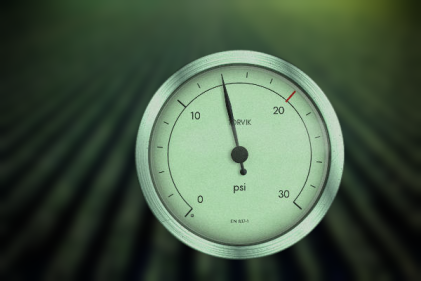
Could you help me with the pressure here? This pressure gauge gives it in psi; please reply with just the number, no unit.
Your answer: 14
